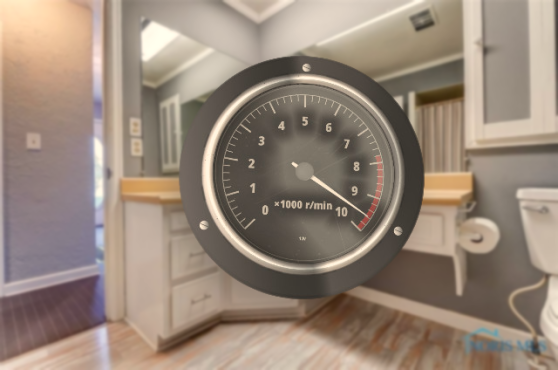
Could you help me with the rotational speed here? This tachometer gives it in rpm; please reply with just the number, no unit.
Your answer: 9600
